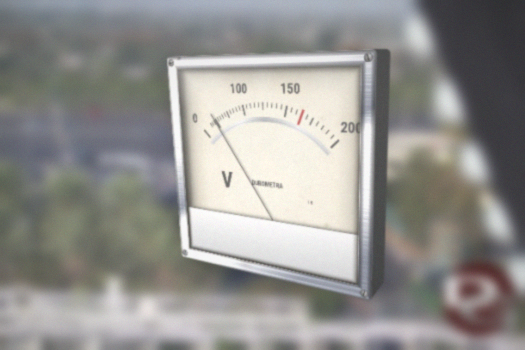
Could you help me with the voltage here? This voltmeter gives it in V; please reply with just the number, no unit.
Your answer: 50
